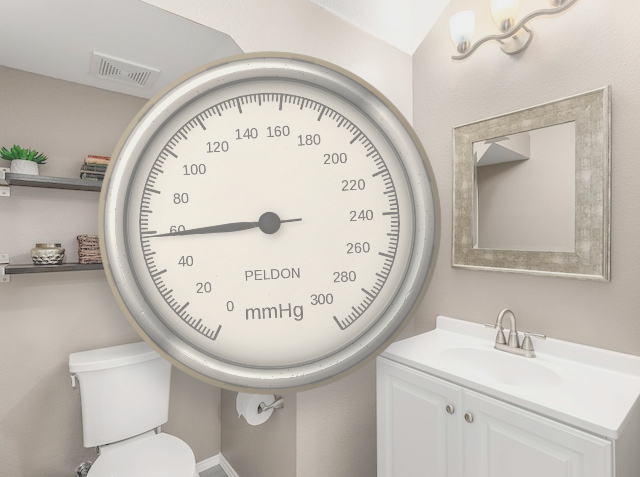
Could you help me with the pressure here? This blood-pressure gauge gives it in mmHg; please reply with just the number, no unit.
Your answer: 58
